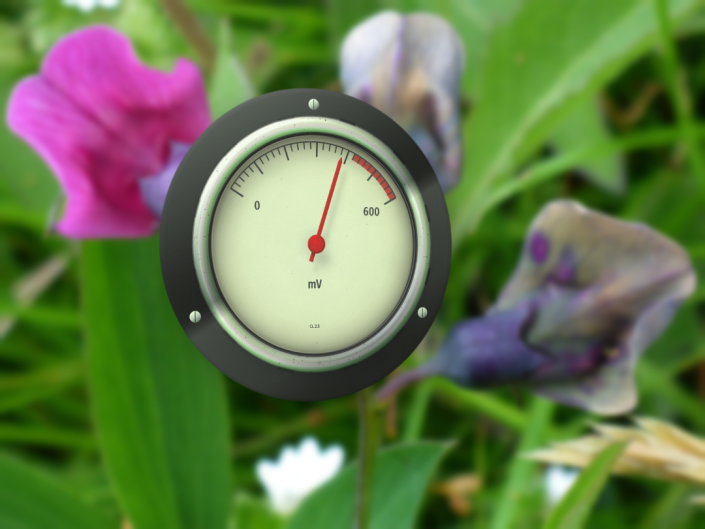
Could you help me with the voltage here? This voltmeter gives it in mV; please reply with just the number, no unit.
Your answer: 380
